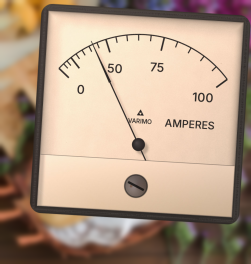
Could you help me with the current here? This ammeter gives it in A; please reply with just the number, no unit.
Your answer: 42.5
